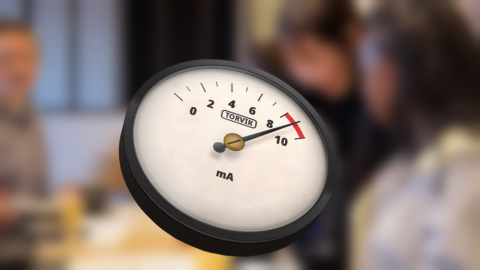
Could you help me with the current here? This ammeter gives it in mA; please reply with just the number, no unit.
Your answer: 9
